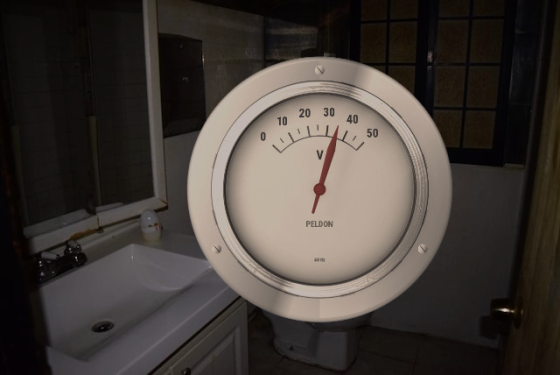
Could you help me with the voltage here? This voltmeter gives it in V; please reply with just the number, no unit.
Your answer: 35
